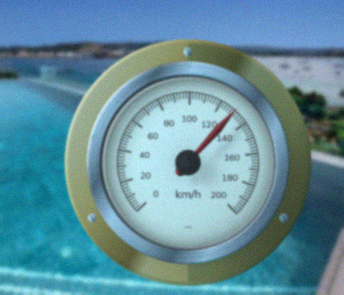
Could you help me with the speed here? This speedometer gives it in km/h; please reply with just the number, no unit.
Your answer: 130
